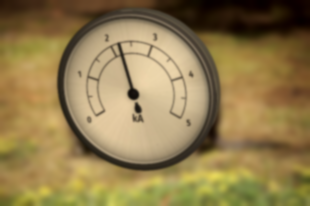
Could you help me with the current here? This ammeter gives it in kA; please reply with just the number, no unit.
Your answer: 2.25
